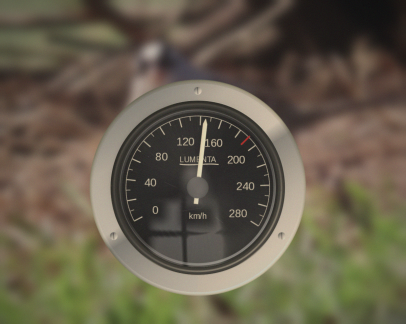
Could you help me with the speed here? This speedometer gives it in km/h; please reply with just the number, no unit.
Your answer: 145
